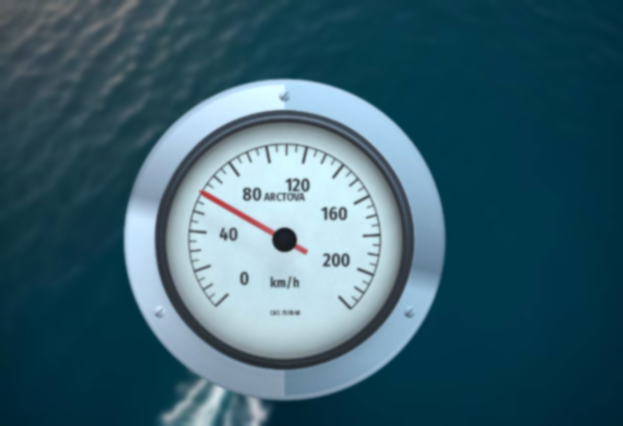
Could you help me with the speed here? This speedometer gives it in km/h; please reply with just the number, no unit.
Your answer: 60
